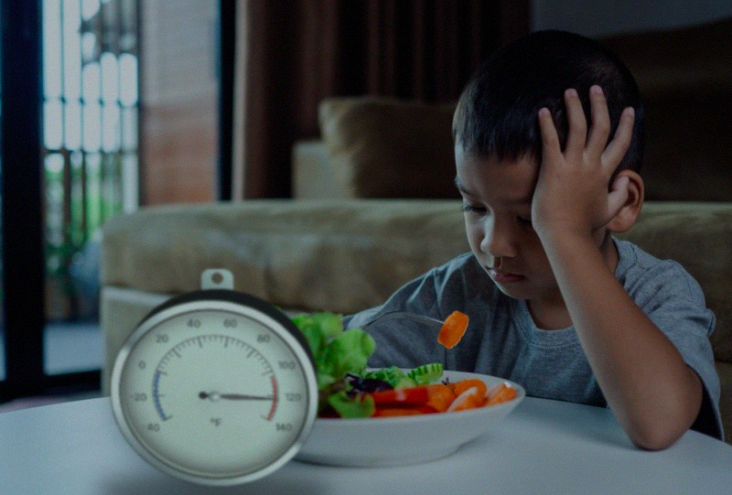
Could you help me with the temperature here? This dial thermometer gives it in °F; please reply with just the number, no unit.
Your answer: 120
